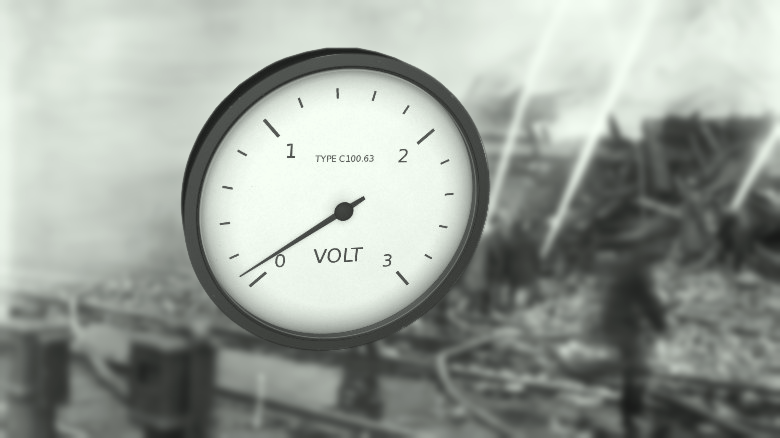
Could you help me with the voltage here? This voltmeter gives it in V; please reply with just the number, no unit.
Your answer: 0.1
